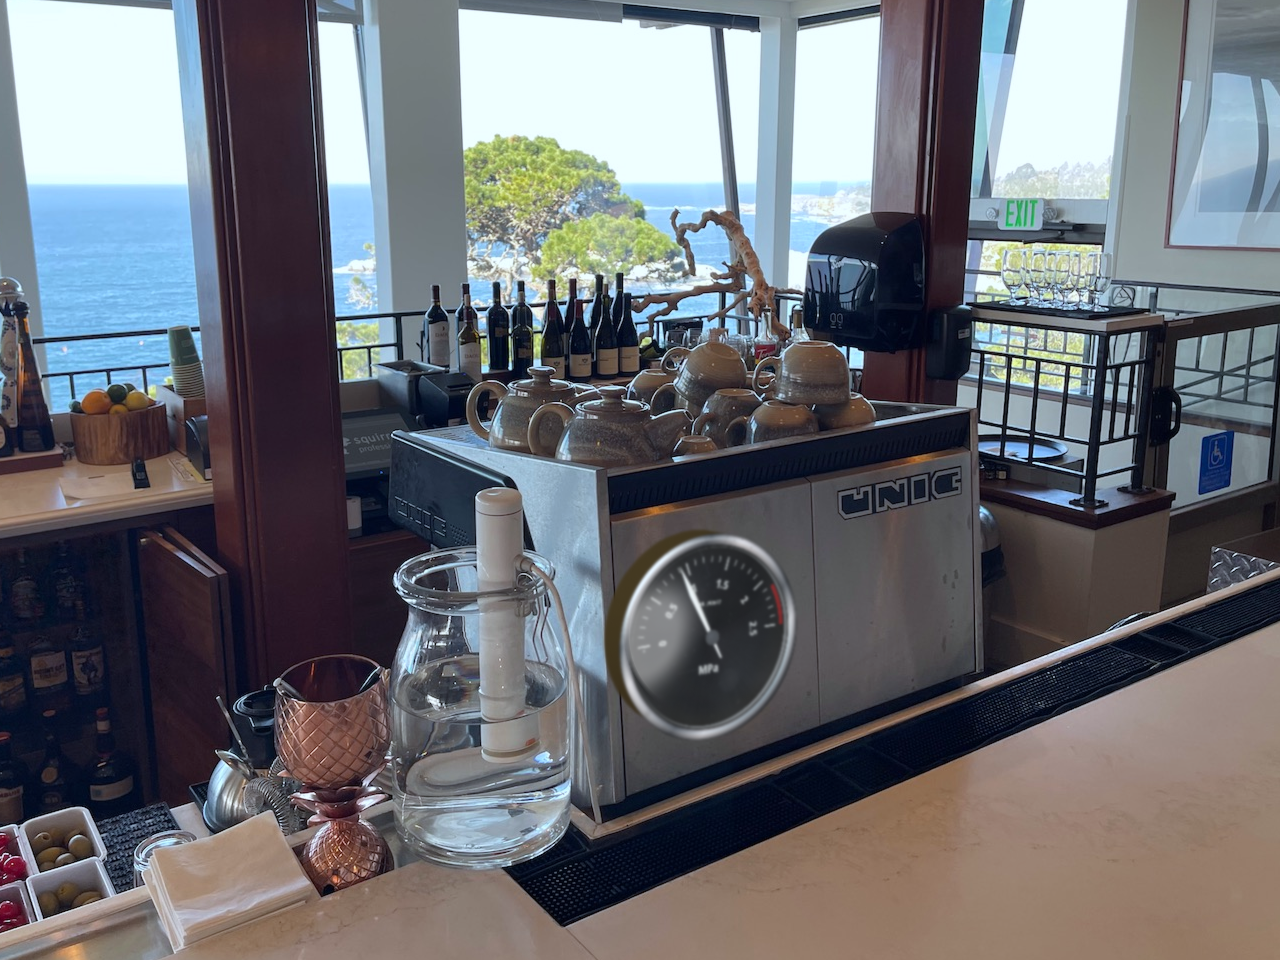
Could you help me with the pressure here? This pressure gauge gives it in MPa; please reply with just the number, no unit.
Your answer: 0.9
